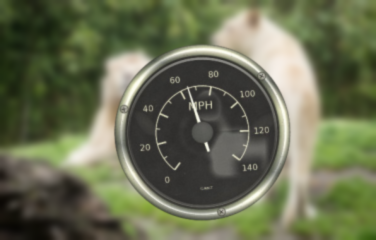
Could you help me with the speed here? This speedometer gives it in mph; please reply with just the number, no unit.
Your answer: 65
